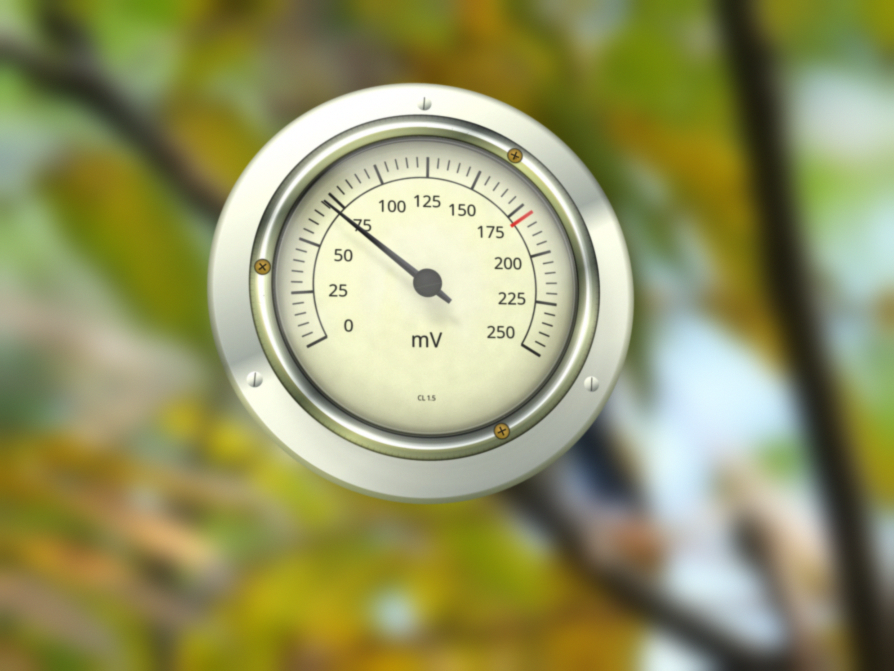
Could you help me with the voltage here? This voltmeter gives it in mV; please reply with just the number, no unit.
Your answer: 70
